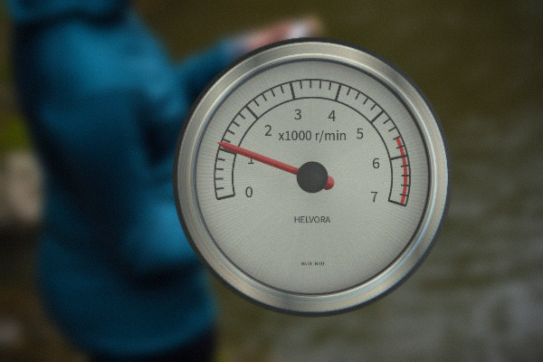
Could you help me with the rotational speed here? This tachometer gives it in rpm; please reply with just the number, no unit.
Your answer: 1100
